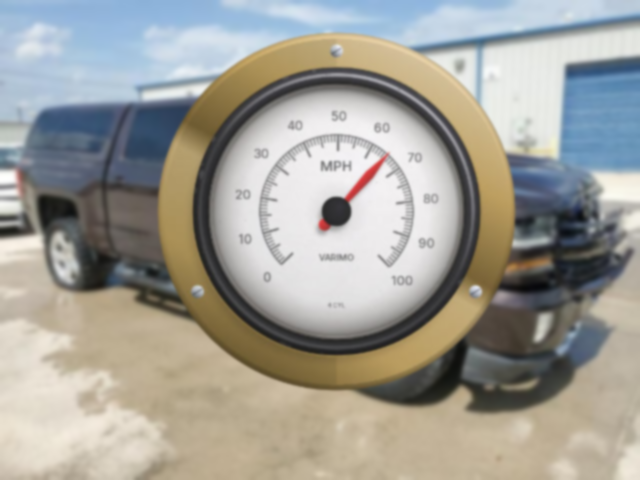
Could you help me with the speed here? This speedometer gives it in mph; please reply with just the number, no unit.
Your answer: 65
